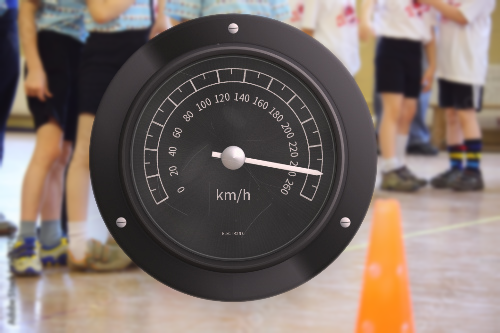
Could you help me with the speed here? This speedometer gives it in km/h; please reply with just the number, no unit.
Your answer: 240
